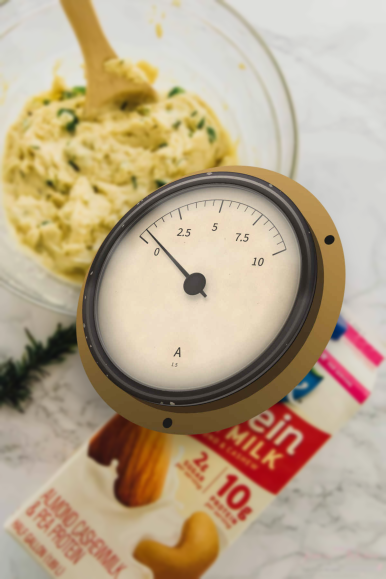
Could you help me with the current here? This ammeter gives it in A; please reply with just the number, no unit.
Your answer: 0.5
